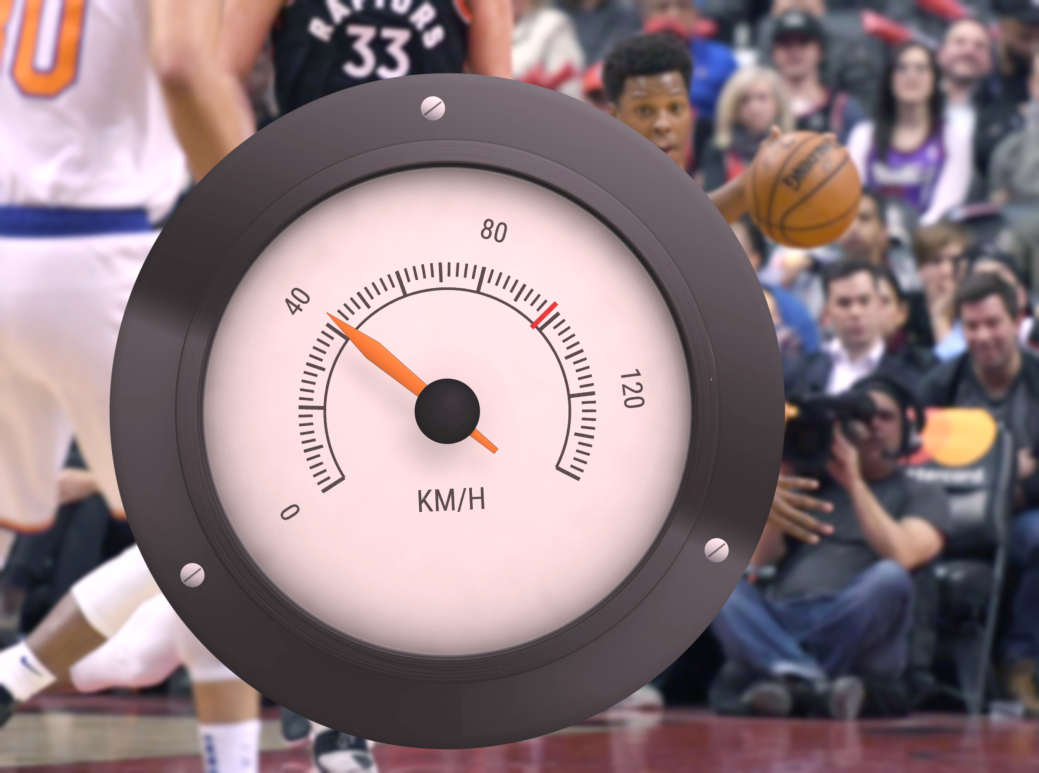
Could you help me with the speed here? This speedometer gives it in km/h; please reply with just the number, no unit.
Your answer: 42
